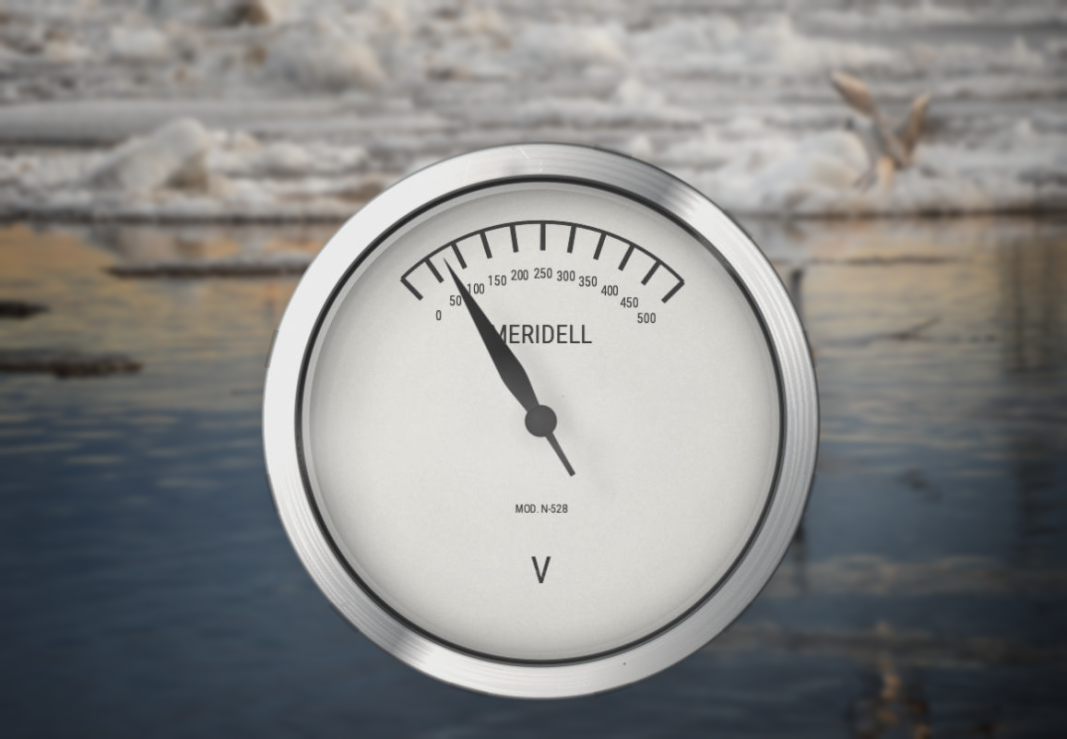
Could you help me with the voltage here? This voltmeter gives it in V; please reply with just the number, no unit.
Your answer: 75
